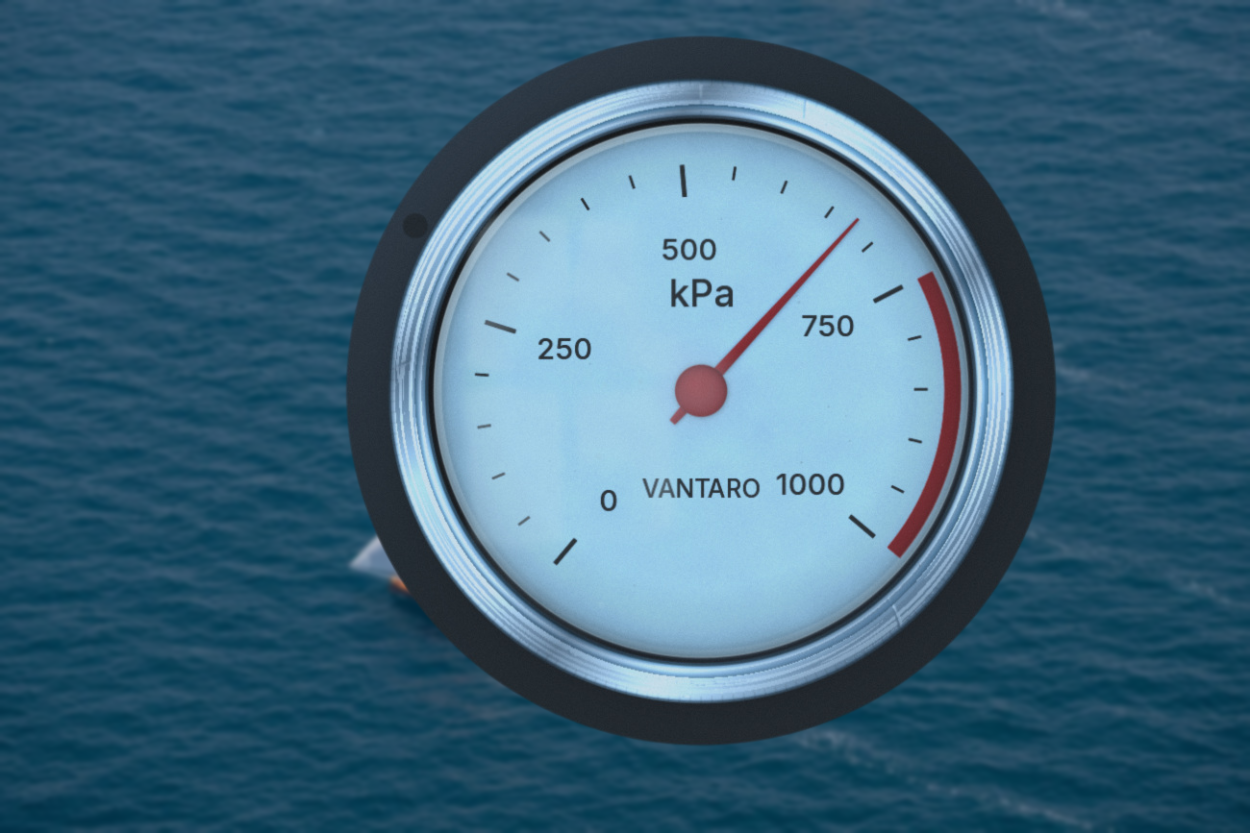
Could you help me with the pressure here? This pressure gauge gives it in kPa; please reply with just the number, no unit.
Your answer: 675
